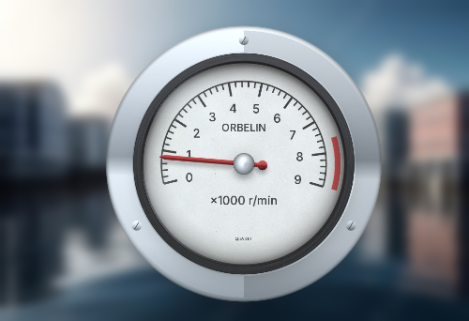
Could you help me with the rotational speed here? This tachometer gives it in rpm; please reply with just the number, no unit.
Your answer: 800
